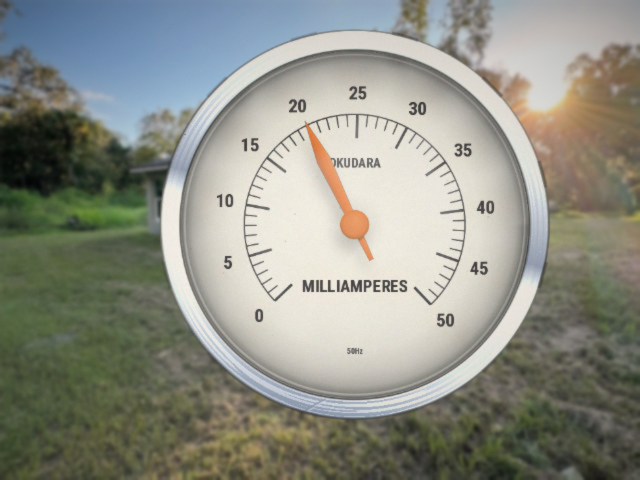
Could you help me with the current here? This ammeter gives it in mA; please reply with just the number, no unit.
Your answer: 20
